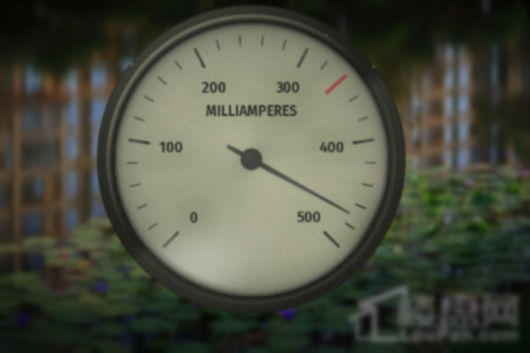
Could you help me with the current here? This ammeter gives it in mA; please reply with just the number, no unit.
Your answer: 470
